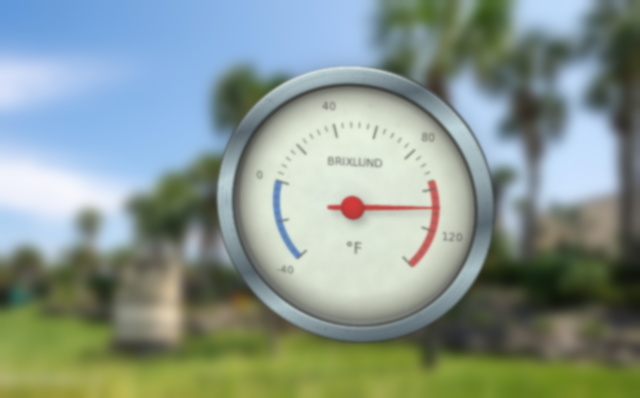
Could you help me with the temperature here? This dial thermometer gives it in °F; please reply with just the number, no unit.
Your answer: 108
